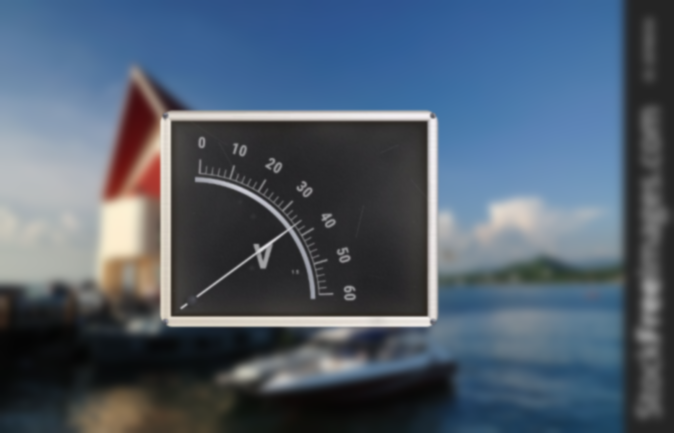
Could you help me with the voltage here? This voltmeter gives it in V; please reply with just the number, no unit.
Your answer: 36
